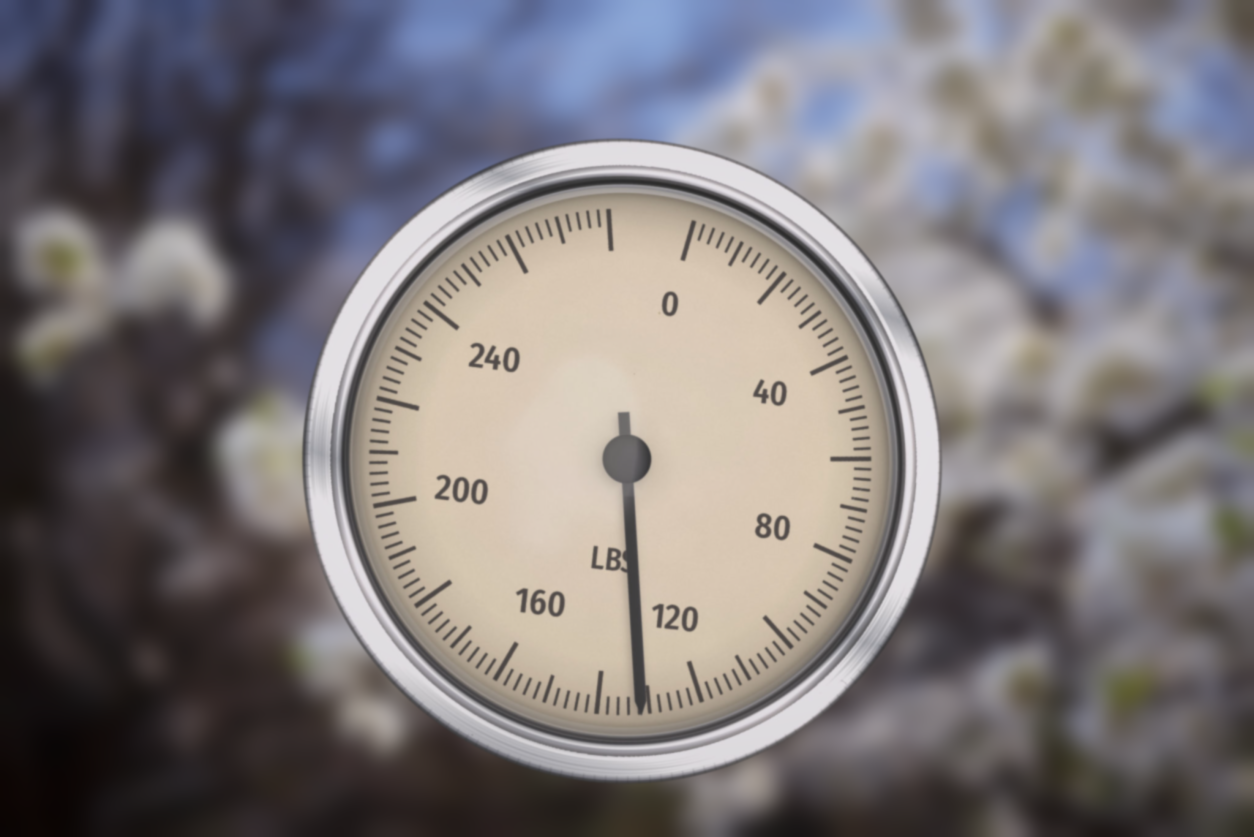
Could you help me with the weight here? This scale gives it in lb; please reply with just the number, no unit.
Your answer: 132
